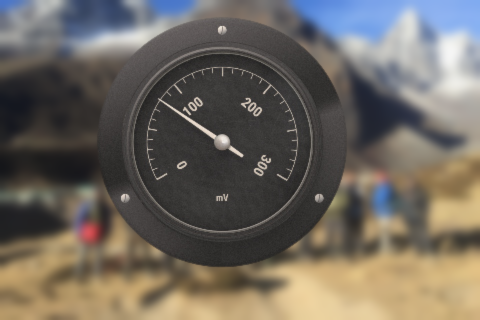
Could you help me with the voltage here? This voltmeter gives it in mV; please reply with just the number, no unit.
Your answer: 80
